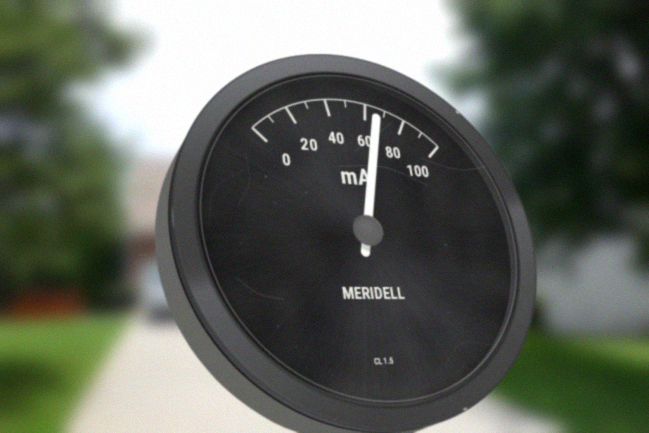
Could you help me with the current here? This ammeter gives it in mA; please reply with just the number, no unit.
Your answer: 65
